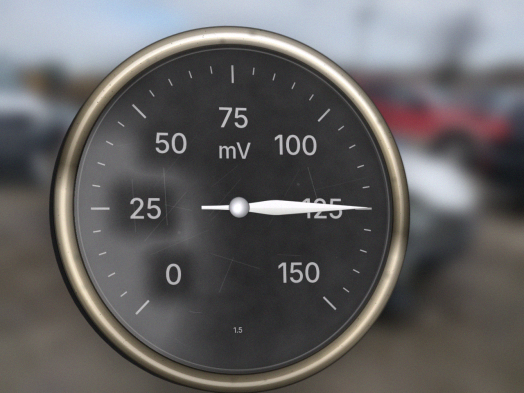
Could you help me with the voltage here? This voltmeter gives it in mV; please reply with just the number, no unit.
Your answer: 125
